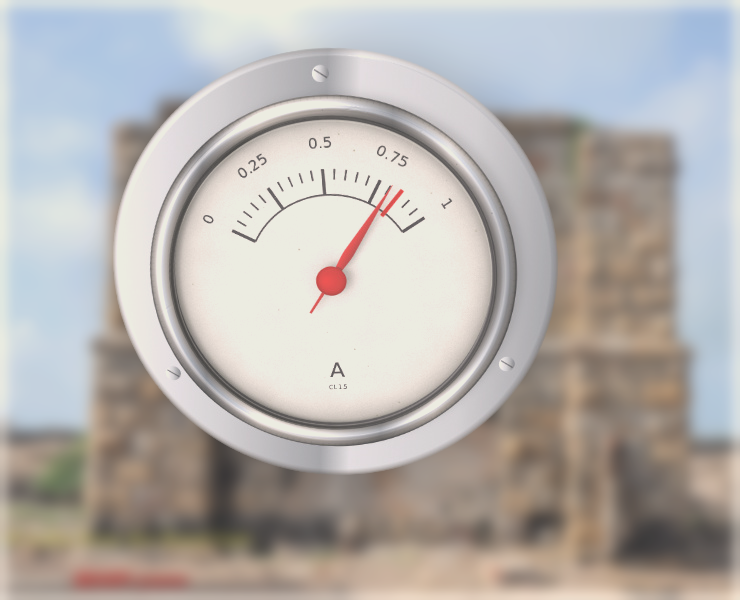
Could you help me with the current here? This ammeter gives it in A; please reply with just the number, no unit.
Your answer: 0.8
